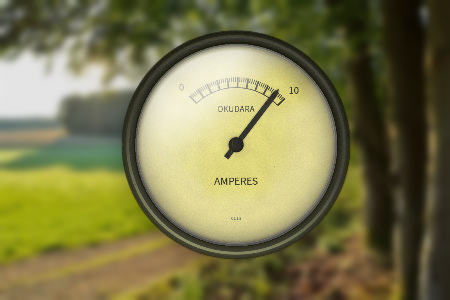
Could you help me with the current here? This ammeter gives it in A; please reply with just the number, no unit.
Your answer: 9
